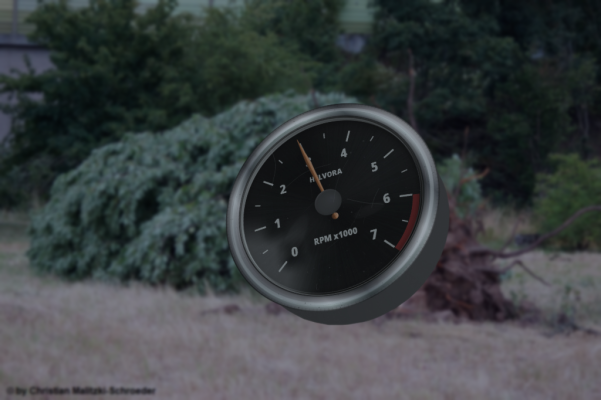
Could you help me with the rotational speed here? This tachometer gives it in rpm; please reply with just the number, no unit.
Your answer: 3000
